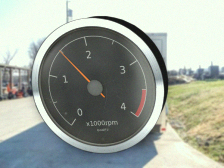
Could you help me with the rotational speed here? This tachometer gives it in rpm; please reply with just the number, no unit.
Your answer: 1500
